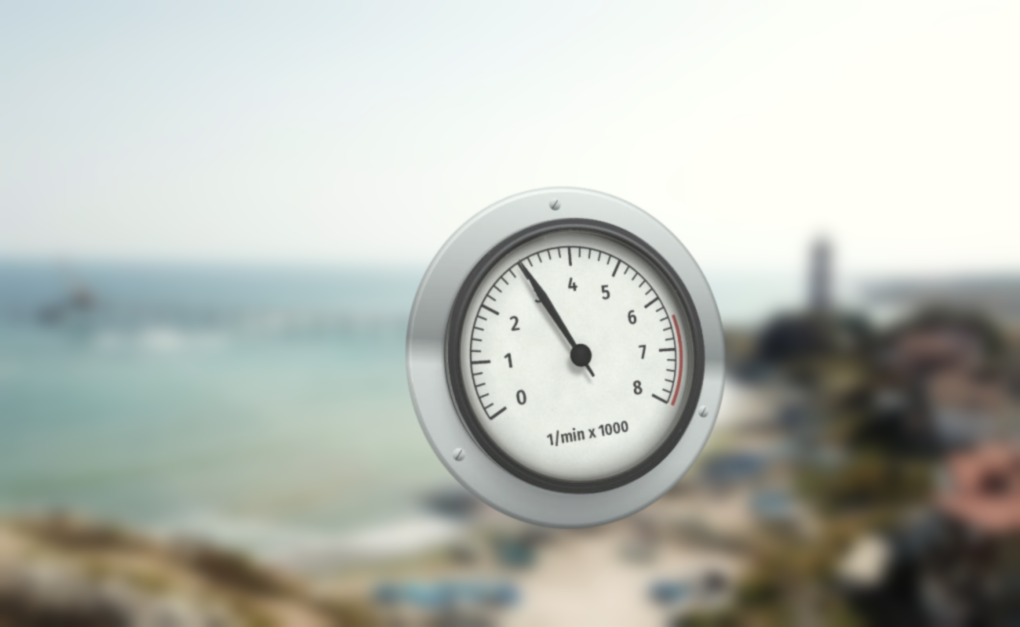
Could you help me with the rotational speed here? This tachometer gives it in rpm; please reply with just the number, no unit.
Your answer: 3000
